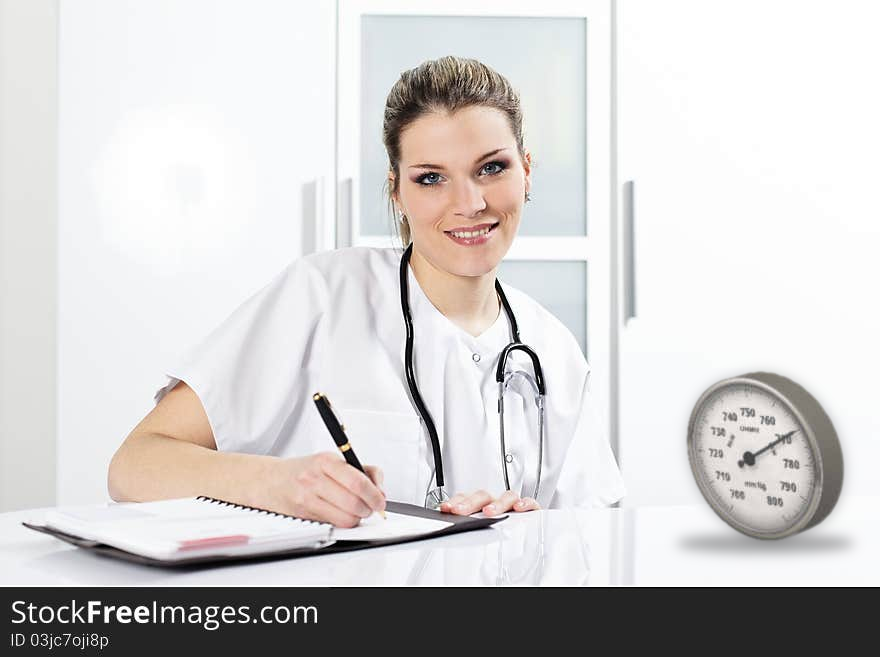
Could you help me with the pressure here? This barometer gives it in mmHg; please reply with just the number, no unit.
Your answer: 770
